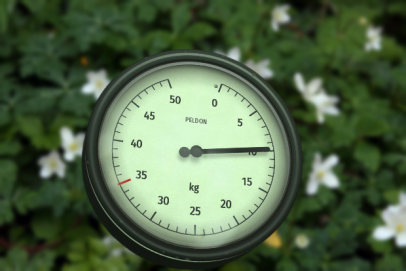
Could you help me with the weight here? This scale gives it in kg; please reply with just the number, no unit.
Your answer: 10
